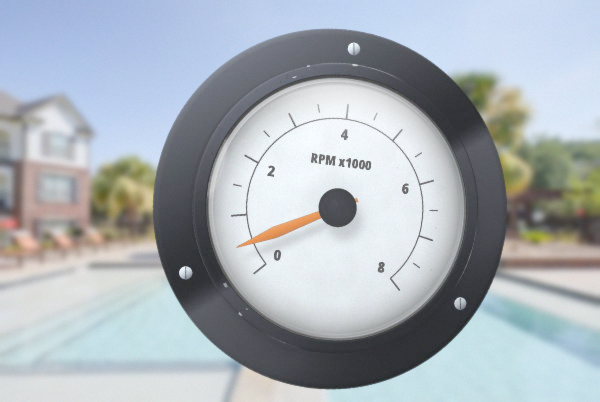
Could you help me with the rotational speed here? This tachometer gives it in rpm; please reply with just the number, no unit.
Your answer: 500
